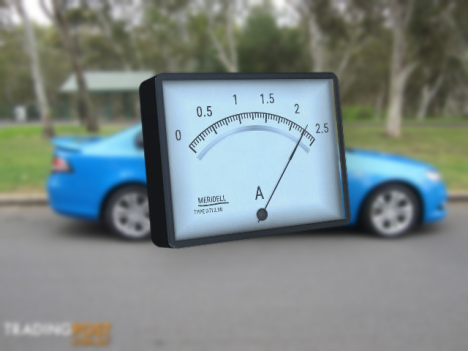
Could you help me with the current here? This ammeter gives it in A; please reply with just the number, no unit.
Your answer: 2.25
